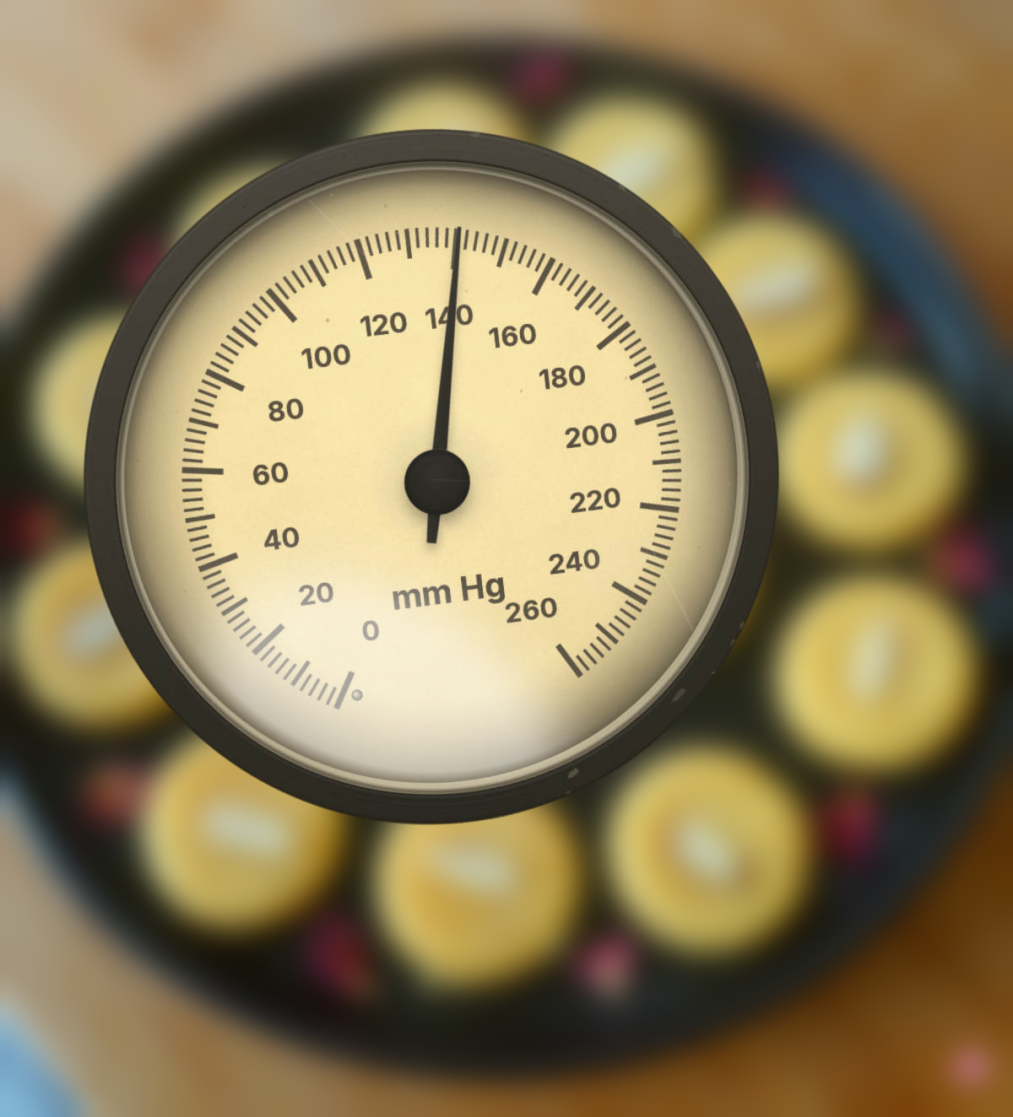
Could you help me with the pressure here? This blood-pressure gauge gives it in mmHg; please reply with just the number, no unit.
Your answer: 140
